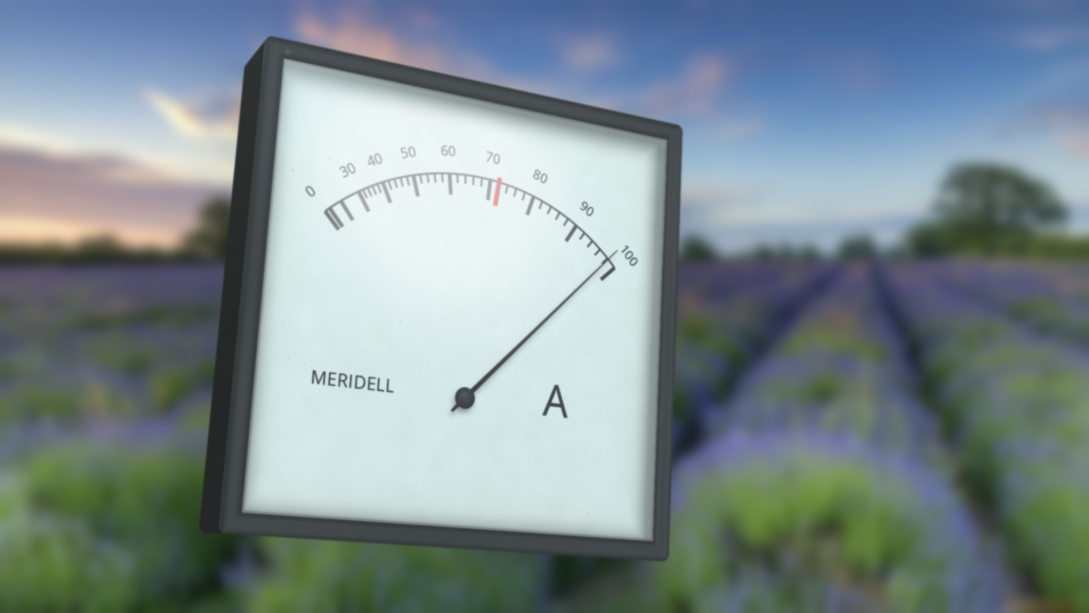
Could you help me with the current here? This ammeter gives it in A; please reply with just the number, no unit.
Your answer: 98
